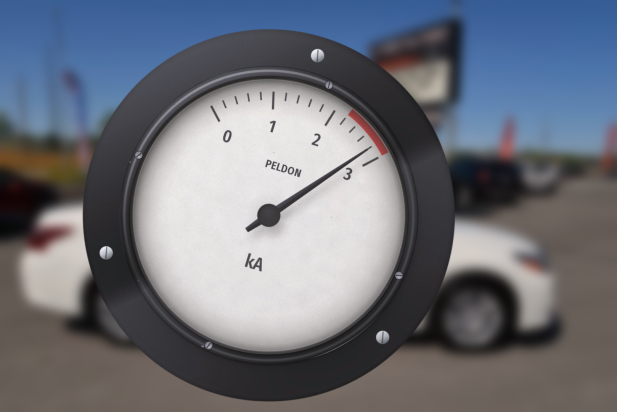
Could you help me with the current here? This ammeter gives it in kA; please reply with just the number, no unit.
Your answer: 2.8
